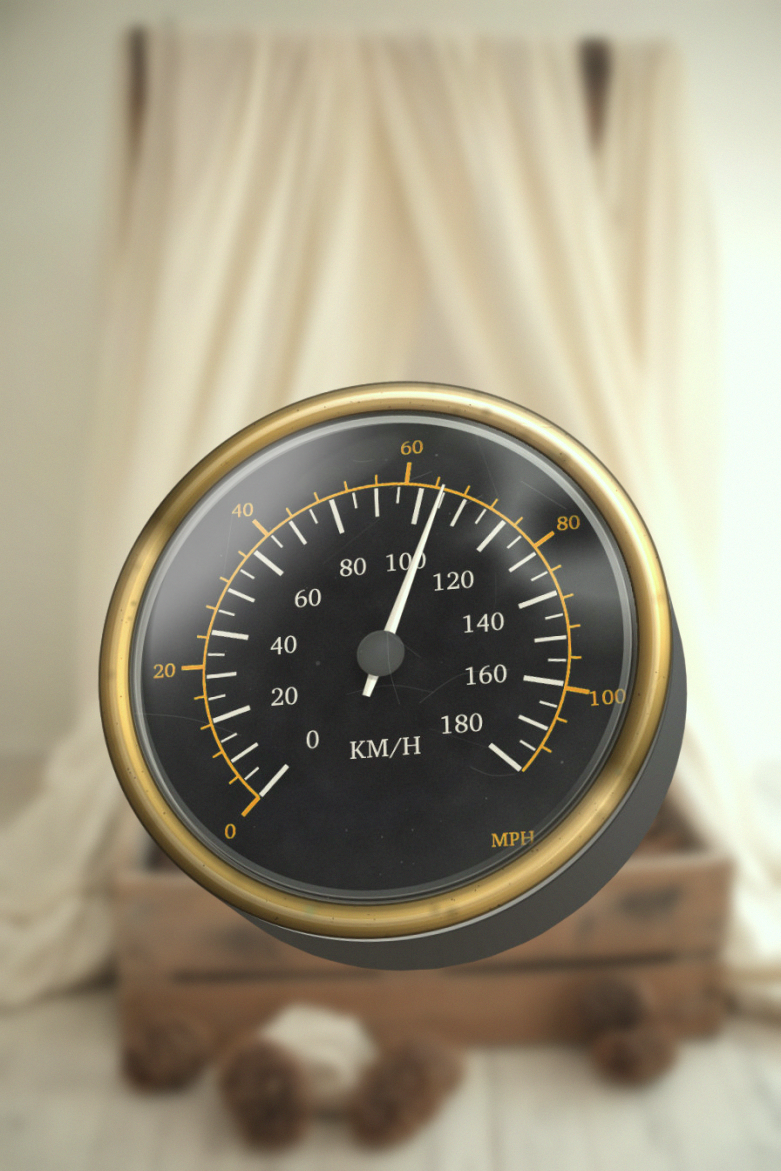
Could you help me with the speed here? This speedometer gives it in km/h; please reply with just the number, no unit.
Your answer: 105
